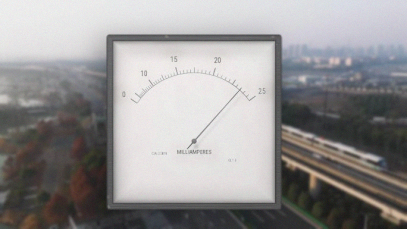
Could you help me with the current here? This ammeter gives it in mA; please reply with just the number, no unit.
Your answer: 23.5
